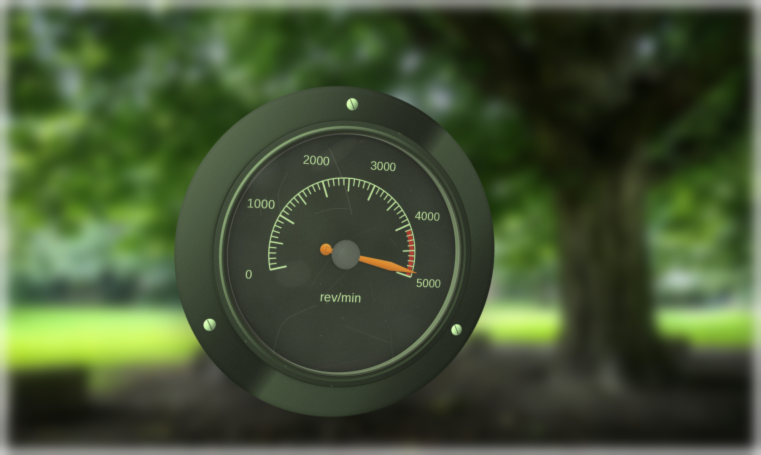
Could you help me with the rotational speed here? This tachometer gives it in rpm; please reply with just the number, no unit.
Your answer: 4900
